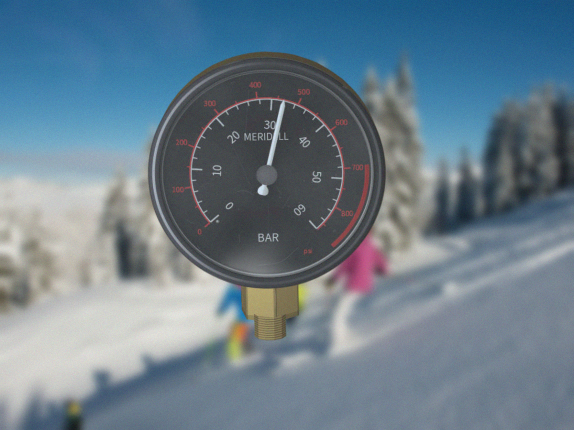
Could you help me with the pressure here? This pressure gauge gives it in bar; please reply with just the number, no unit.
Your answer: 32
